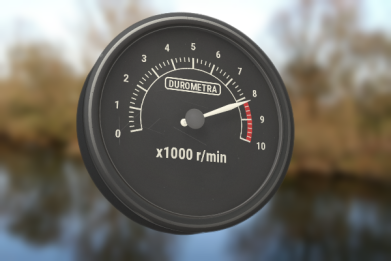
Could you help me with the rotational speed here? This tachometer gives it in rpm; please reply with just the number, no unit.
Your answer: 8200
